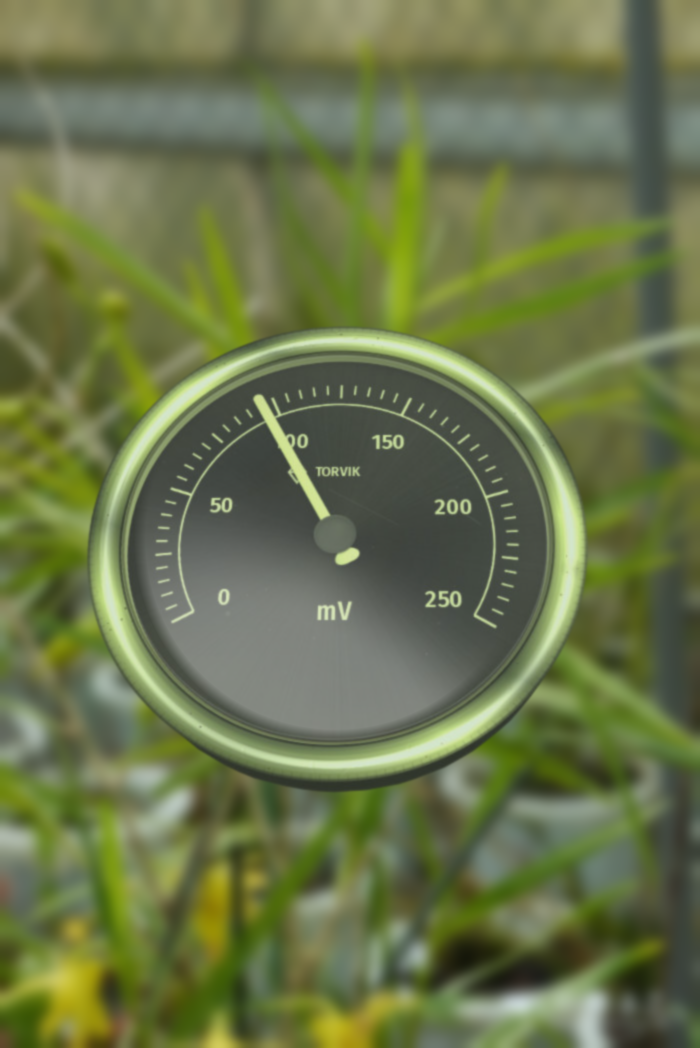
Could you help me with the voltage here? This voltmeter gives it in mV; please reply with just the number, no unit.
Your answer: 95
